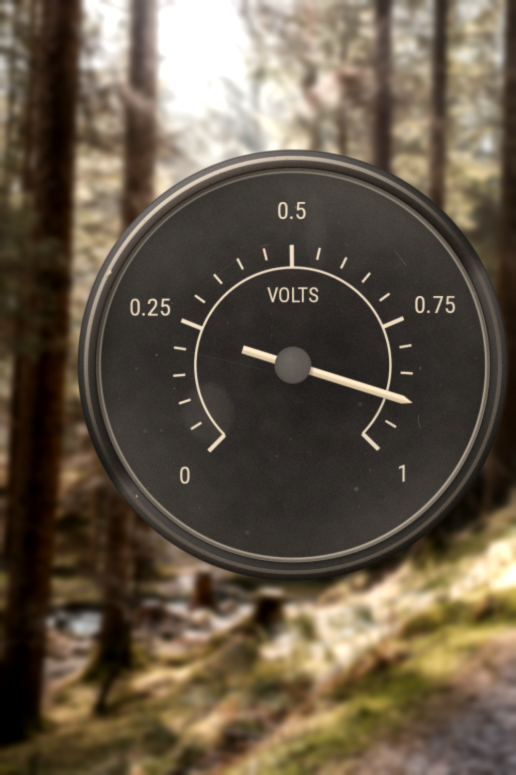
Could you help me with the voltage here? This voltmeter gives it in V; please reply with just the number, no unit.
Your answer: 0.9
